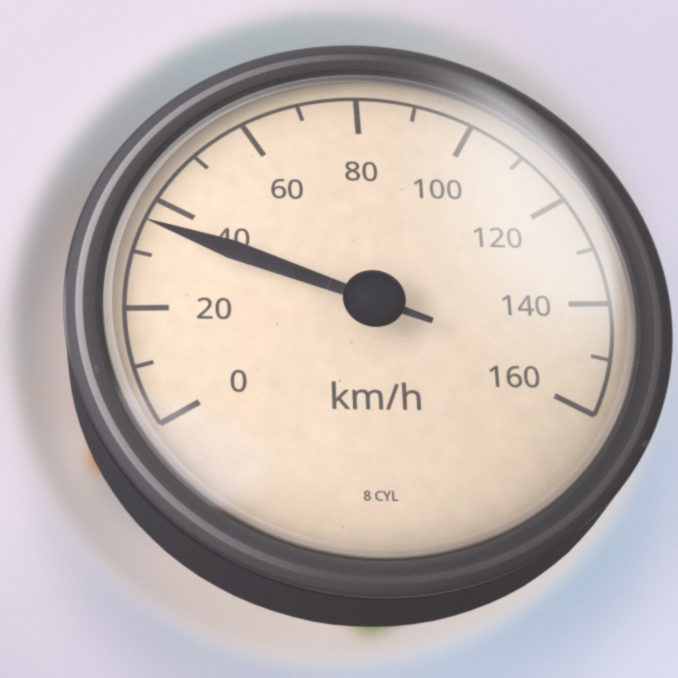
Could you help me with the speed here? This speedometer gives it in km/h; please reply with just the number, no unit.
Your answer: 35
